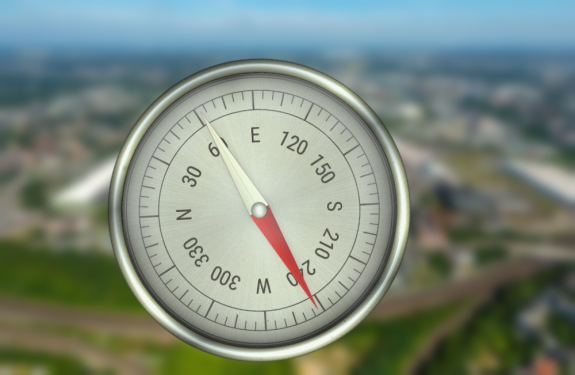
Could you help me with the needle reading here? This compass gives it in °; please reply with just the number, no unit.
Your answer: 242.5
